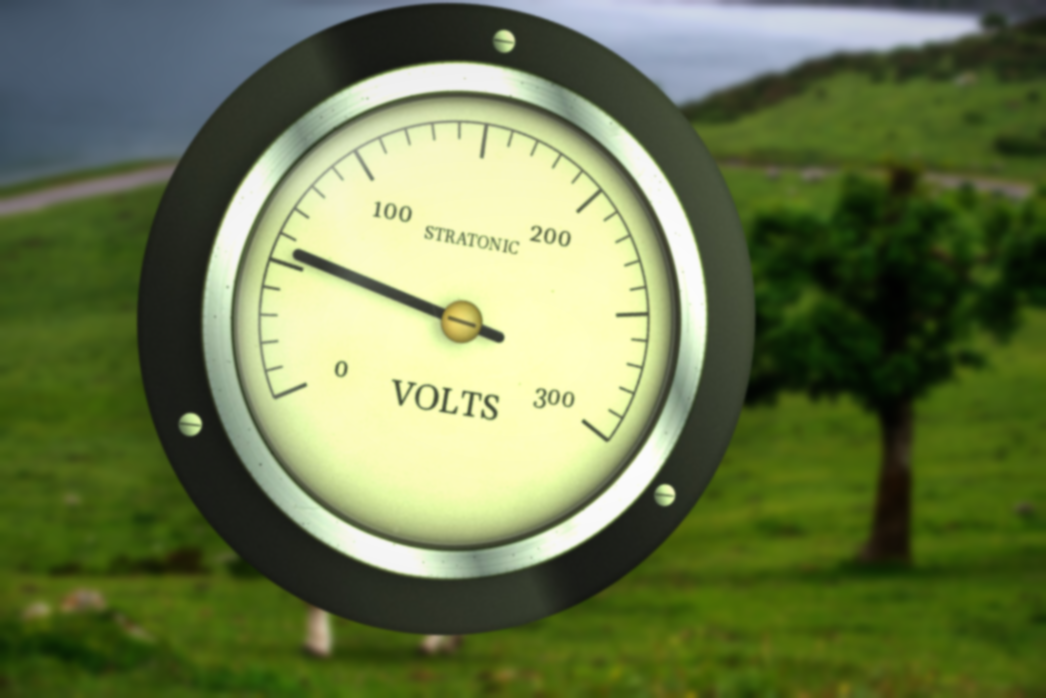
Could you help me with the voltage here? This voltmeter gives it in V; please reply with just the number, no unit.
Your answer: 55
